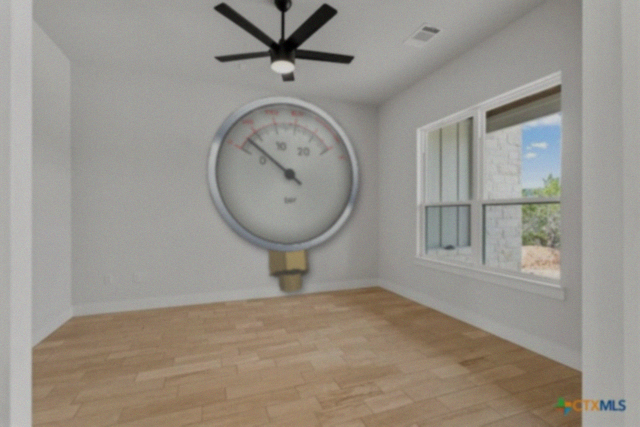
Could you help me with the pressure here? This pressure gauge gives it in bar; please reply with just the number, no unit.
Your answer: 2.5
